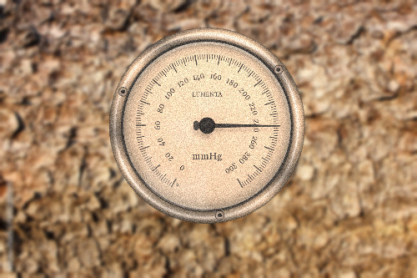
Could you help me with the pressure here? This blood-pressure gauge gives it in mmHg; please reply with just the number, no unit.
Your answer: 240
